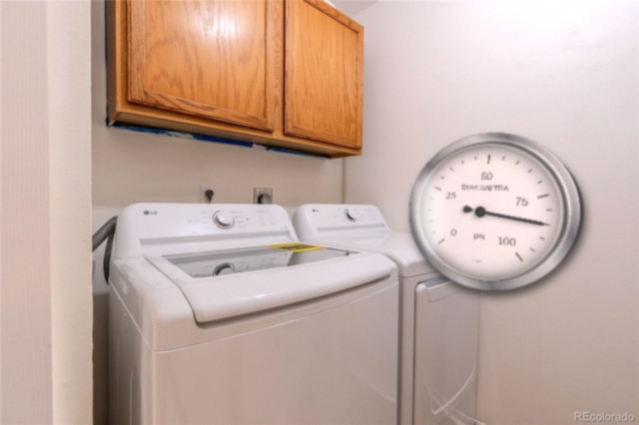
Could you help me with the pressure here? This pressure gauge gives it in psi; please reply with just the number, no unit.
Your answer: 85
